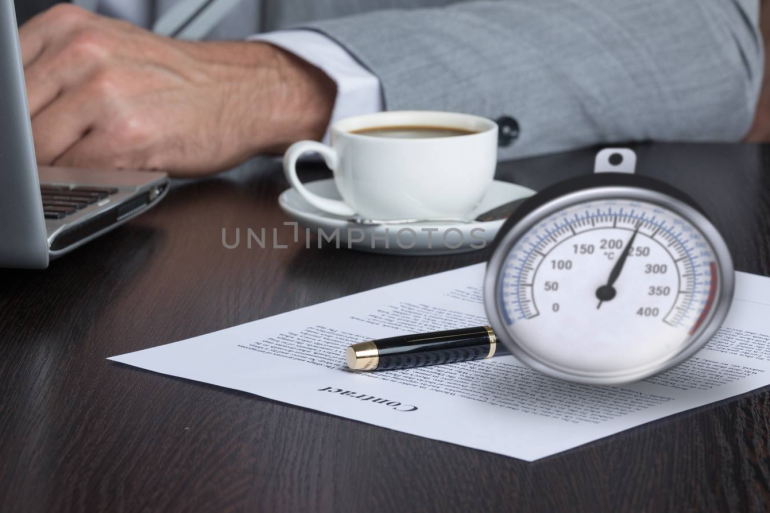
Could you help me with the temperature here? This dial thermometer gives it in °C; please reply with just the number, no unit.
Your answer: 225
